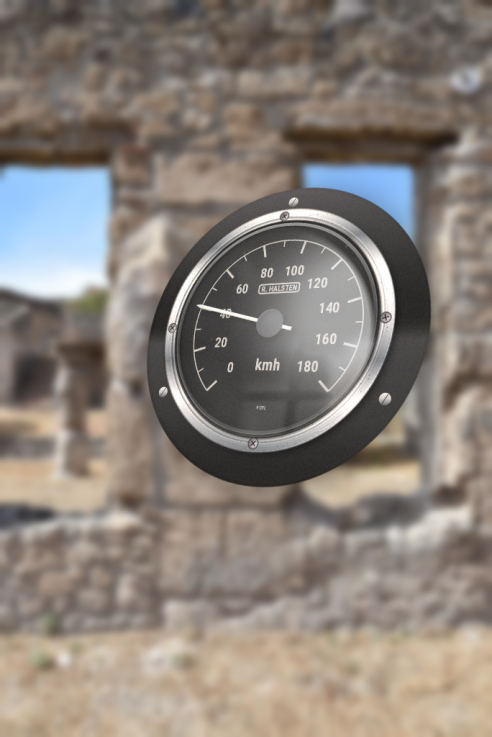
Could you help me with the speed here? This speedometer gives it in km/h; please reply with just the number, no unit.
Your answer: 40
